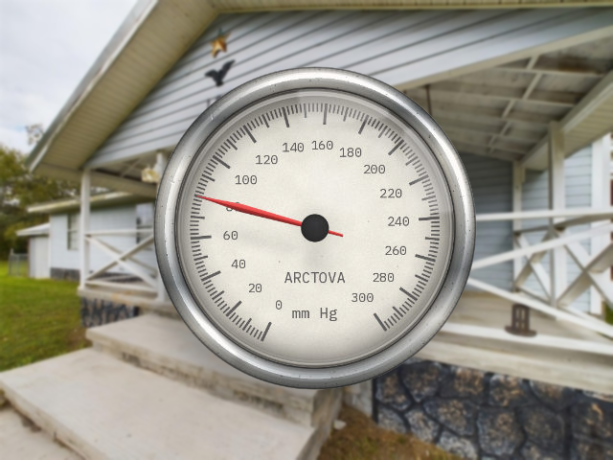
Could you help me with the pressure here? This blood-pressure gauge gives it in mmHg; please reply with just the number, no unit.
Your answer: 80
